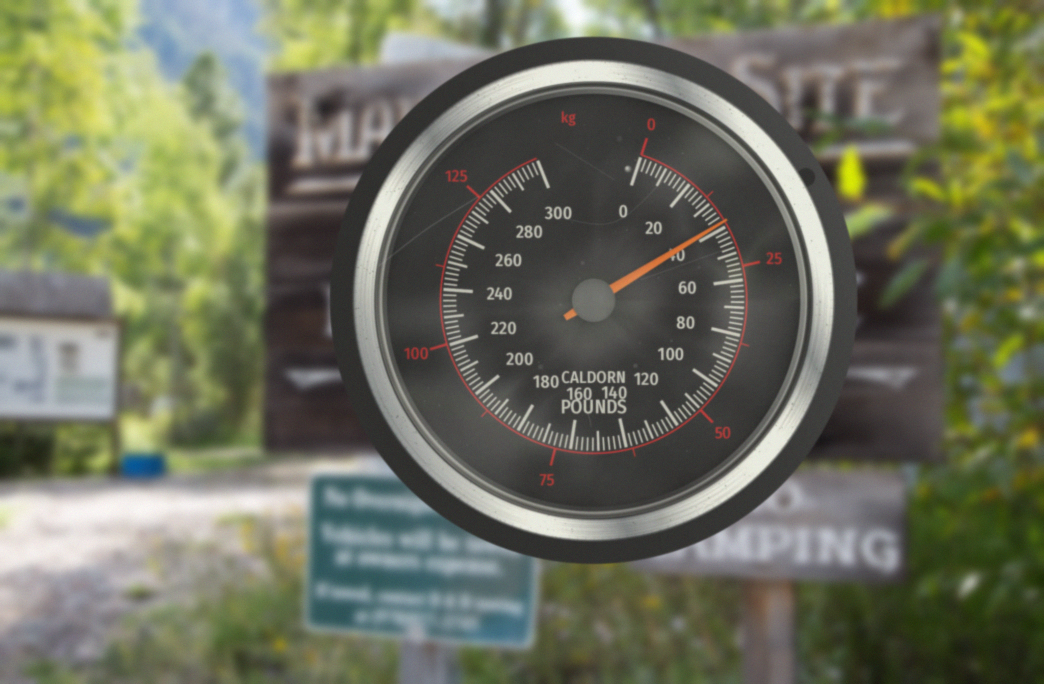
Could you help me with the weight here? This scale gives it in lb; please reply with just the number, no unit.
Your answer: 38
